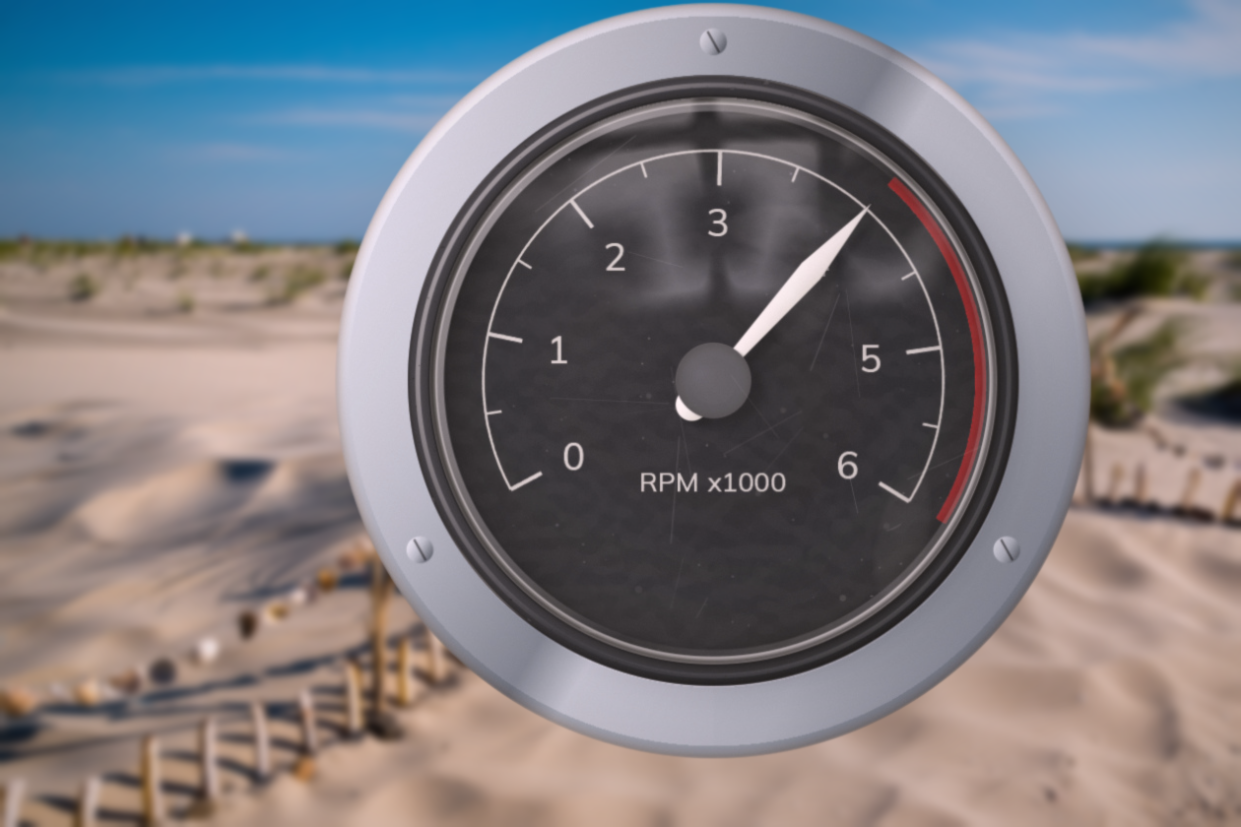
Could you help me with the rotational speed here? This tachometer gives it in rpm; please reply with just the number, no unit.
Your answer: 4000
